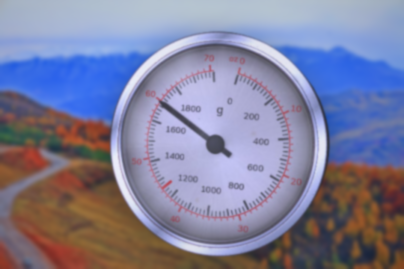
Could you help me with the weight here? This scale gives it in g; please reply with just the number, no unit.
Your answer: 1700
